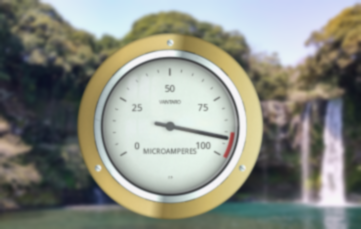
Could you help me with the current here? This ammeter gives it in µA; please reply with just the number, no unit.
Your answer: 92.5
